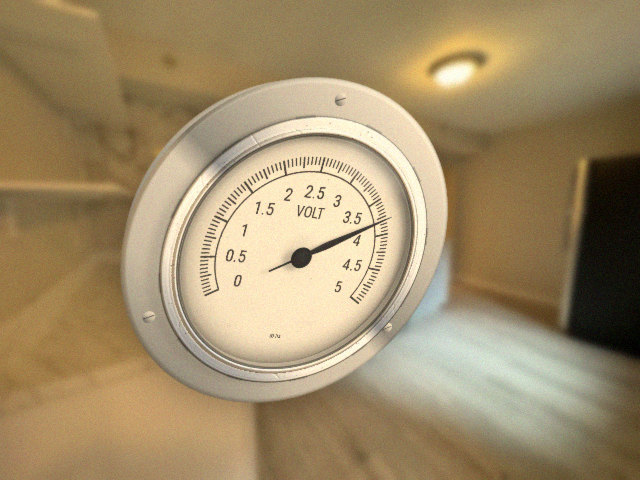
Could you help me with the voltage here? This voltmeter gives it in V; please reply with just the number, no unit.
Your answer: 3.75
